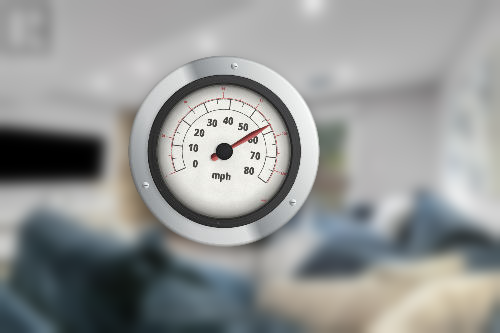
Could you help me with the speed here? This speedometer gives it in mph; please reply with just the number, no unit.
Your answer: 57.5
